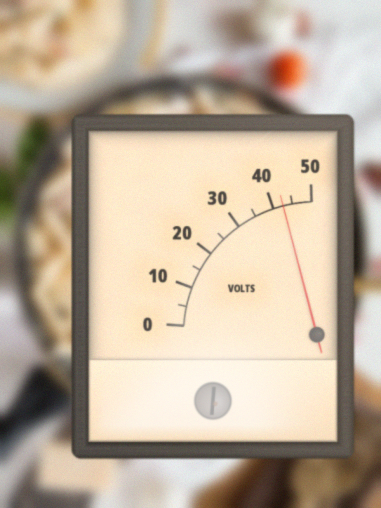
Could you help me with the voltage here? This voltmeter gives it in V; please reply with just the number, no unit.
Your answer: 42.5
